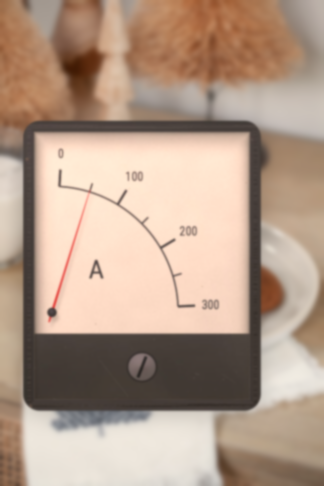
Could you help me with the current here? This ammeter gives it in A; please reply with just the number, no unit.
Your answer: 50
